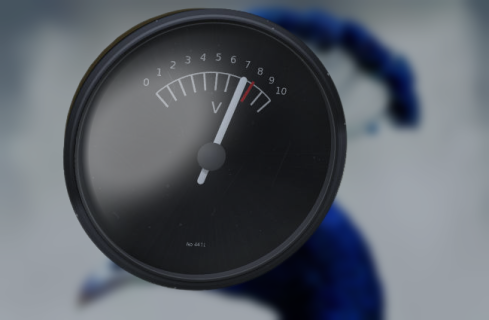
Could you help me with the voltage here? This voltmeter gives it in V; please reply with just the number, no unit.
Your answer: 7
